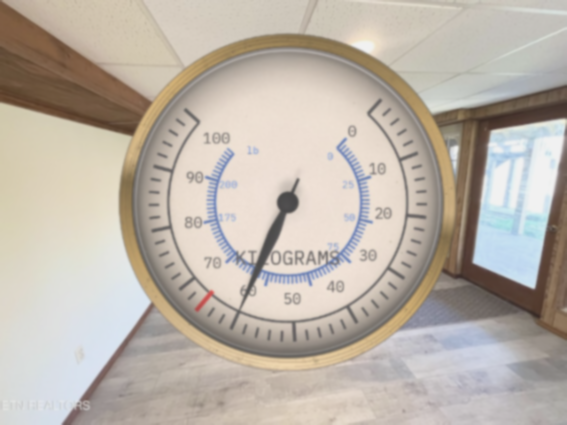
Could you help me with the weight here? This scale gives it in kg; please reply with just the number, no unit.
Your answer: 60
